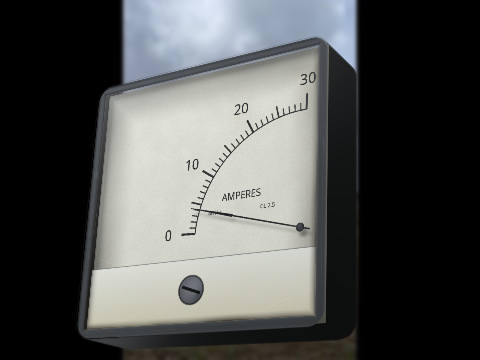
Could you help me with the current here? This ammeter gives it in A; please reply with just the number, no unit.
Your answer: 4
